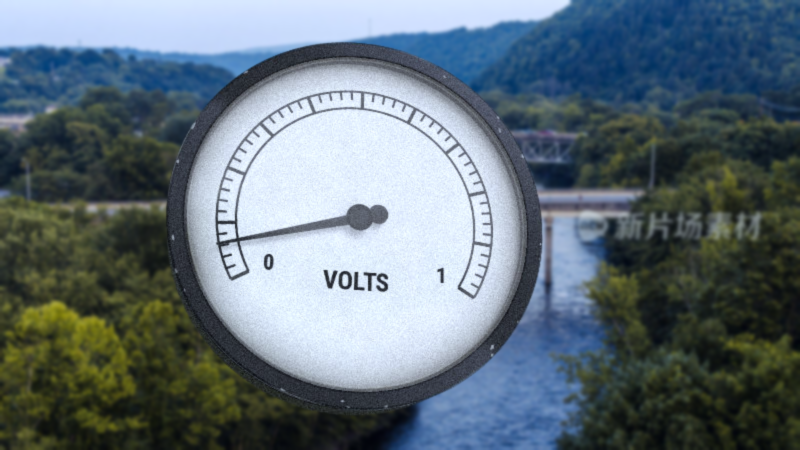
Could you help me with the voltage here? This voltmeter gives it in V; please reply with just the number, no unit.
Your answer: 0.06
